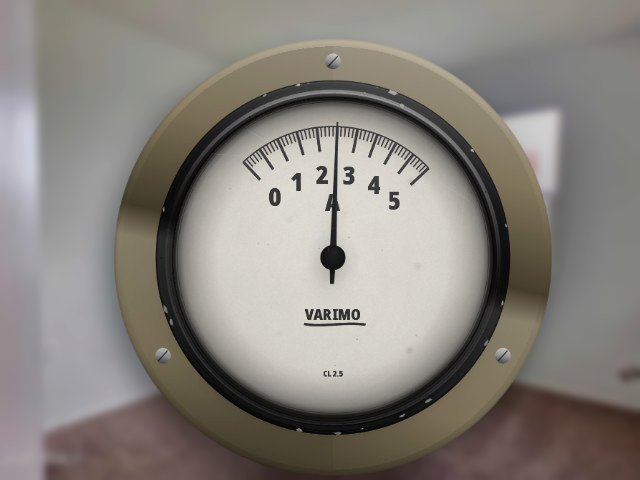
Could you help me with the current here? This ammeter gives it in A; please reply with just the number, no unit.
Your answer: 2.5
